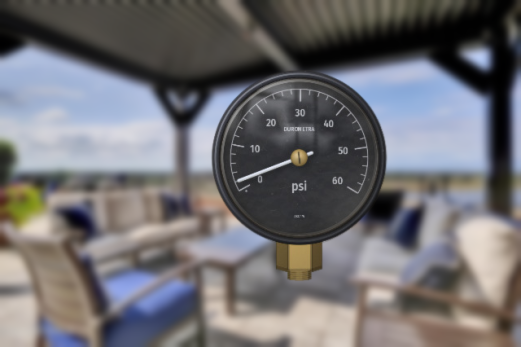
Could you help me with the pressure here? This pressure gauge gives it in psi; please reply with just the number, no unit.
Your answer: 2
